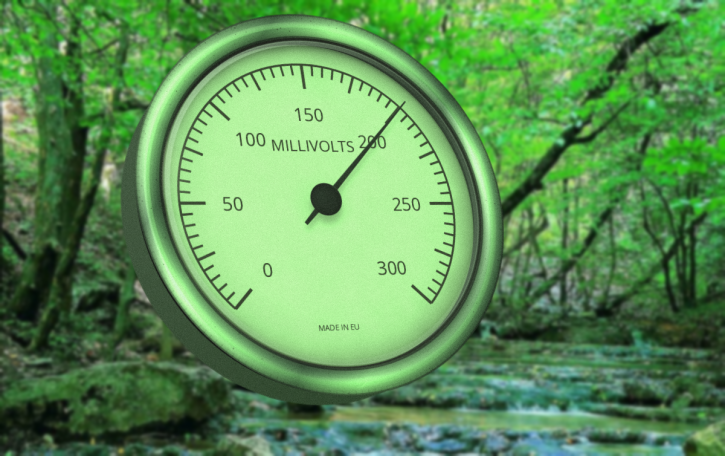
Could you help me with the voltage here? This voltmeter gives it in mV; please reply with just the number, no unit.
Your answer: 200
